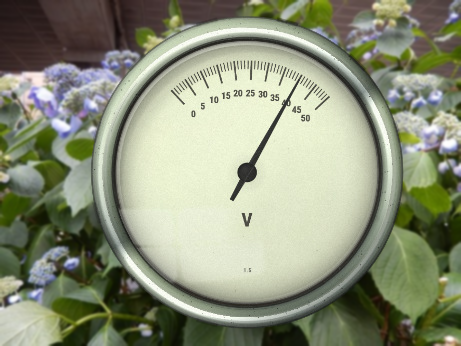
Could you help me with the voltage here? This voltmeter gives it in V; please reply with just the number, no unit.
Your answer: 40
